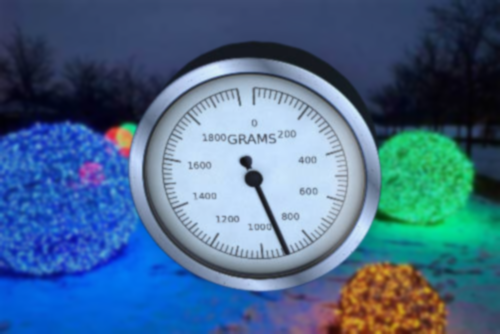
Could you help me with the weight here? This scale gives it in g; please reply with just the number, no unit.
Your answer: 900
